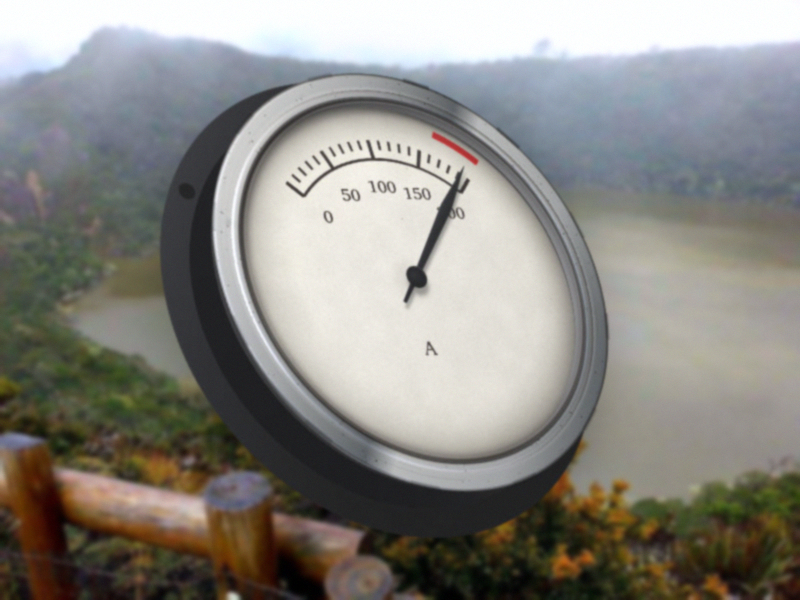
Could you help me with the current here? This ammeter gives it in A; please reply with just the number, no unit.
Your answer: 190
